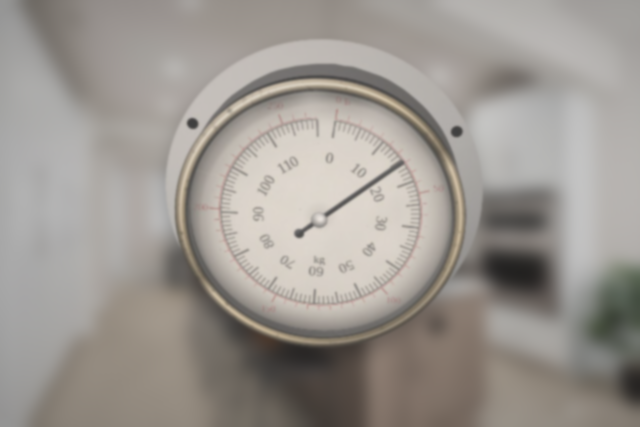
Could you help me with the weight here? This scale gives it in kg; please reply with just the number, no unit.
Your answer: 15
